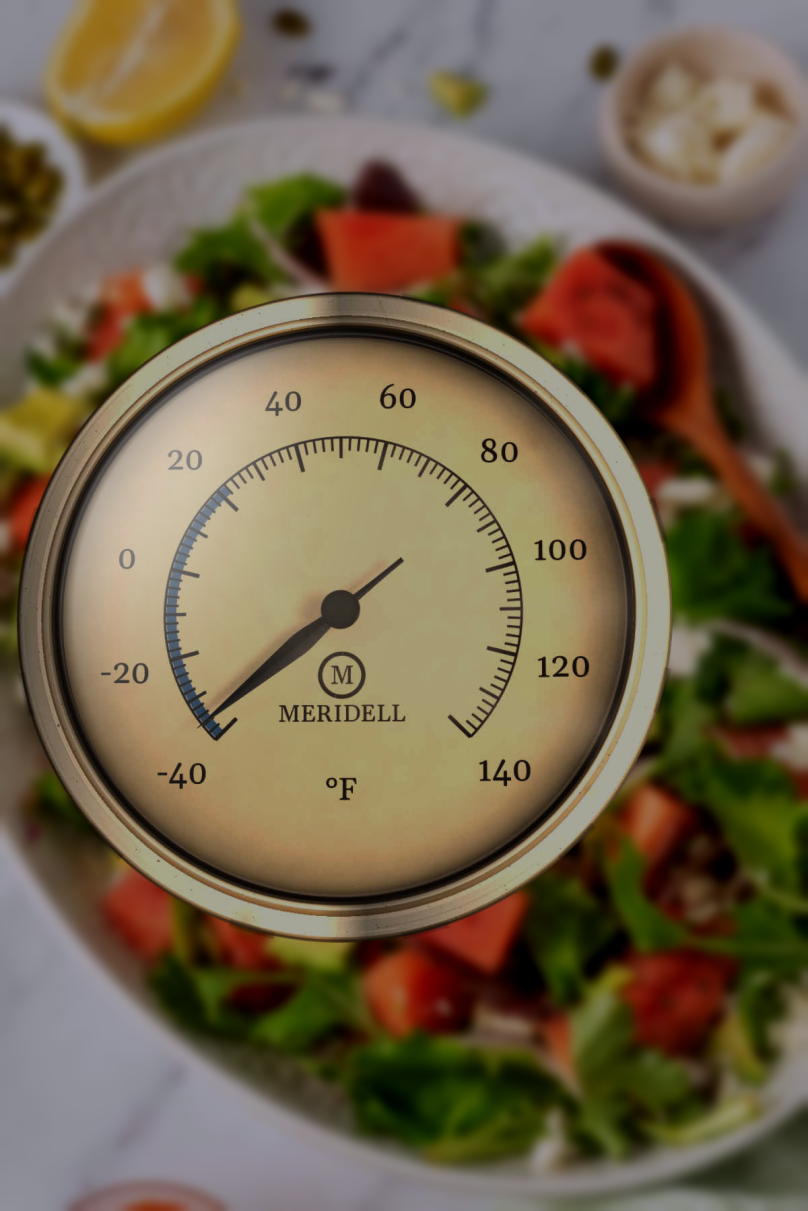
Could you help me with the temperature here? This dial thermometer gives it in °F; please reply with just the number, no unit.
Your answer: -36
